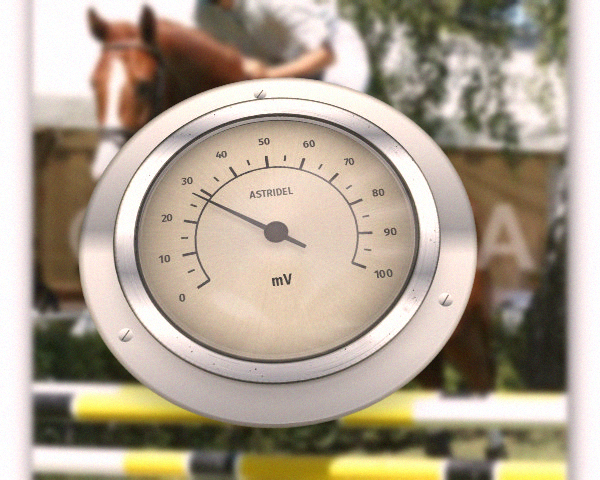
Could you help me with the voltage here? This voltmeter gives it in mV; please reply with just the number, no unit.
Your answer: 27.5
